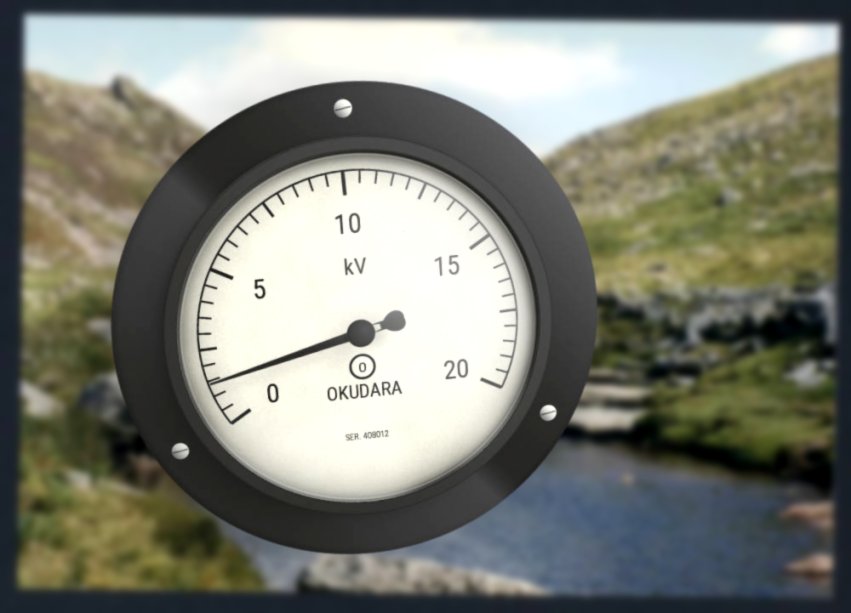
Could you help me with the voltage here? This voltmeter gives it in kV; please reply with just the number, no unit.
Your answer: 1.5
